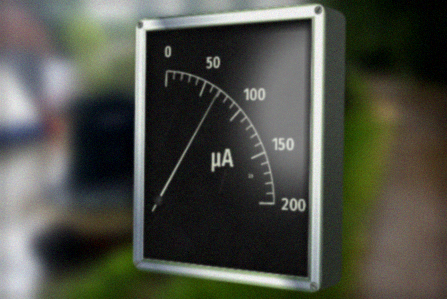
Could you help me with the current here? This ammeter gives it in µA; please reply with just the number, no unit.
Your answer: 70
